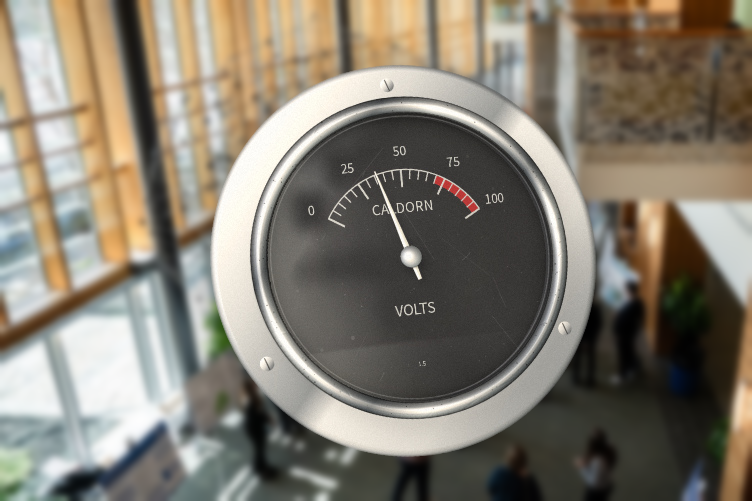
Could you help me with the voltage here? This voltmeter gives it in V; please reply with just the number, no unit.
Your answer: 35
